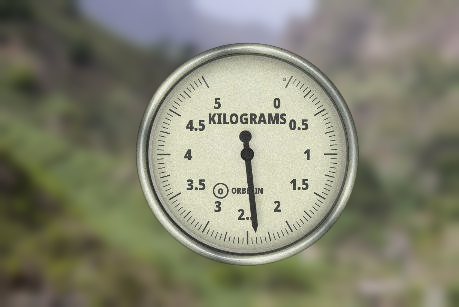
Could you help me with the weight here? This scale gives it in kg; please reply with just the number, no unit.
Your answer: 2.4
